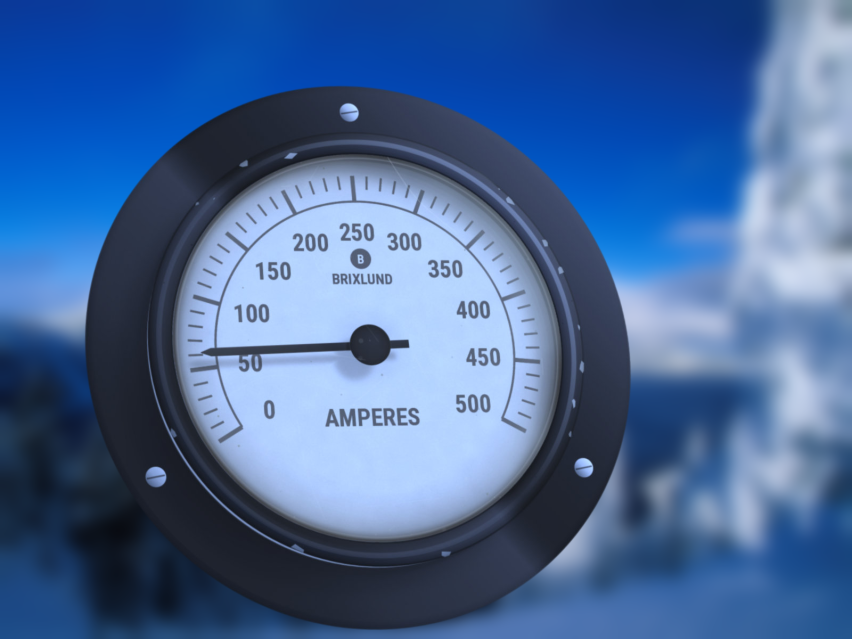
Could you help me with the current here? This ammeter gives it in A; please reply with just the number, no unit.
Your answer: 60
